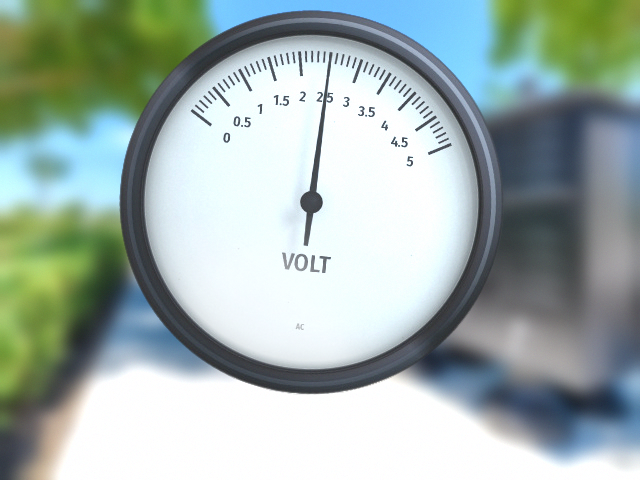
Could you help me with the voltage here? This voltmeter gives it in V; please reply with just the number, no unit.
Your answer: 2.5
